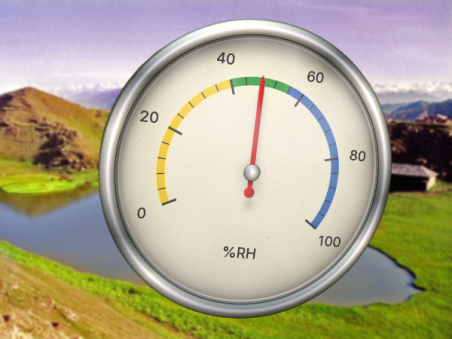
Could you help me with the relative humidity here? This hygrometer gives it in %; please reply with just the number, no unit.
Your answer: 48
